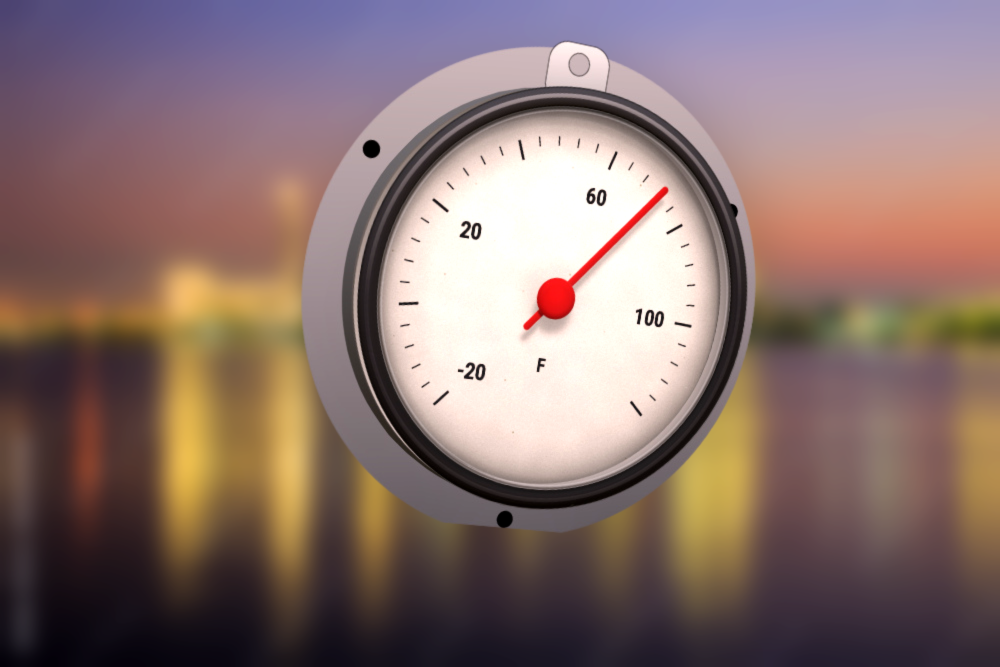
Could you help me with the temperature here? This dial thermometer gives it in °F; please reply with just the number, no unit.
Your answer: 72
